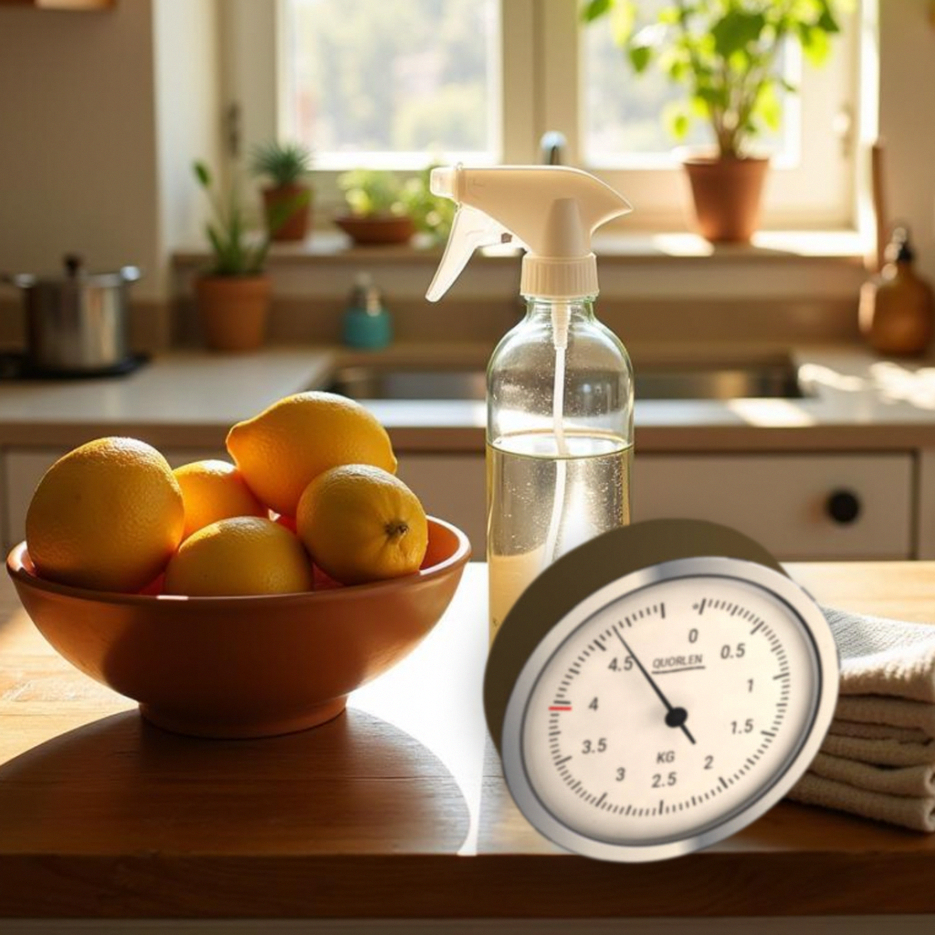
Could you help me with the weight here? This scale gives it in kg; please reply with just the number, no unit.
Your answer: 4.65
